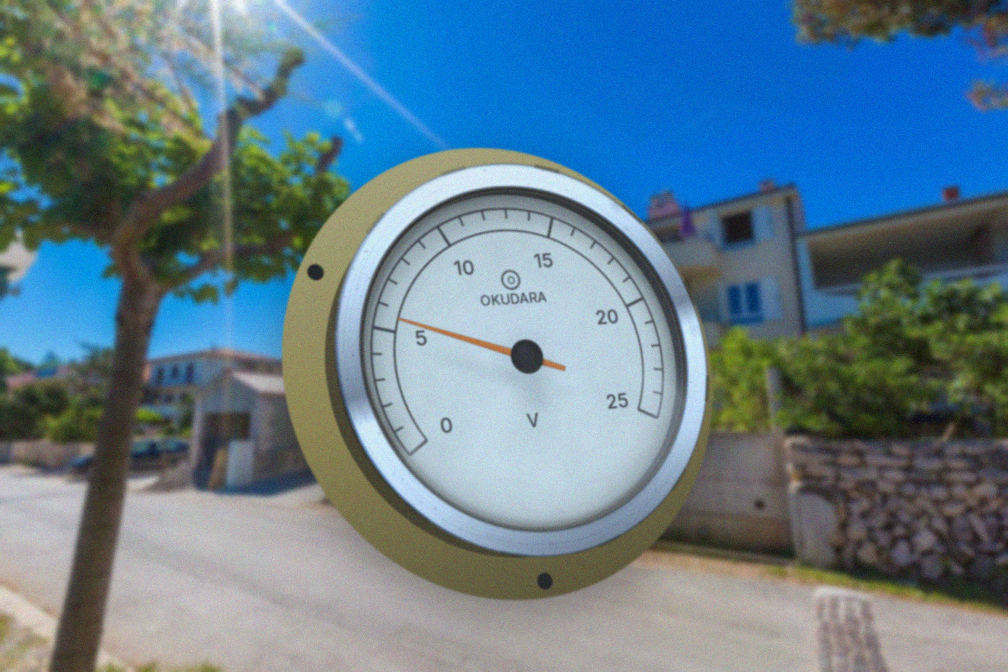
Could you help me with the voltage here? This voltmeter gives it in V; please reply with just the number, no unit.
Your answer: 5.5
